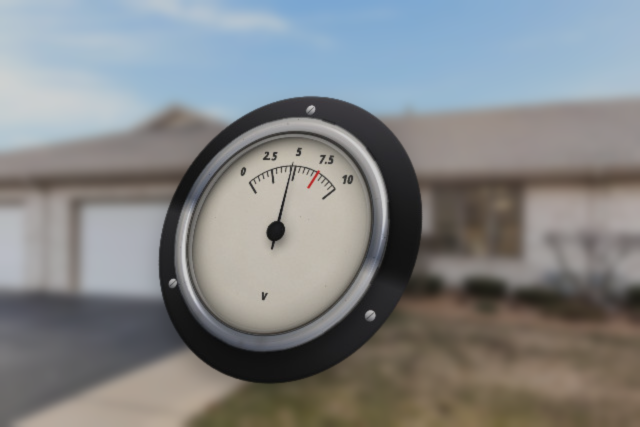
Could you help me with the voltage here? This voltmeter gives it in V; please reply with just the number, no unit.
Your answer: 5
